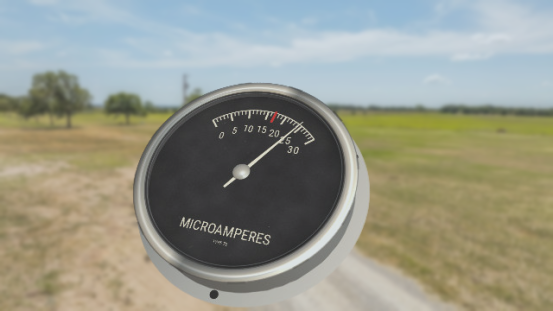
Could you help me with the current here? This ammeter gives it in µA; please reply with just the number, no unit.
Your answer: 25
